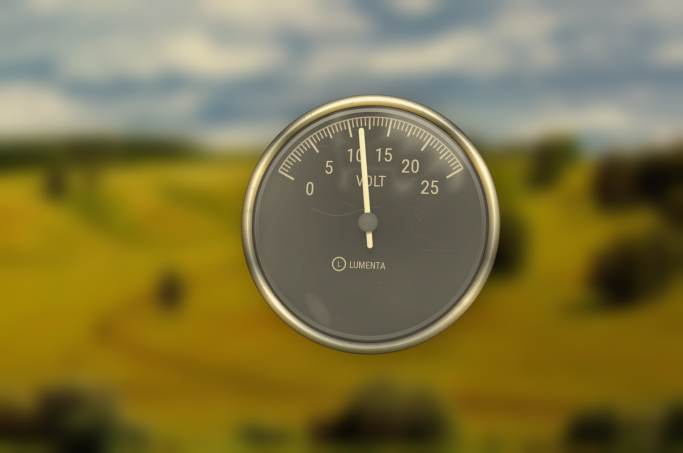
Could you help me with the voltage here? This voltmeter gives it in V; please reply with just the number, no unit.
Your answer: 11.5
